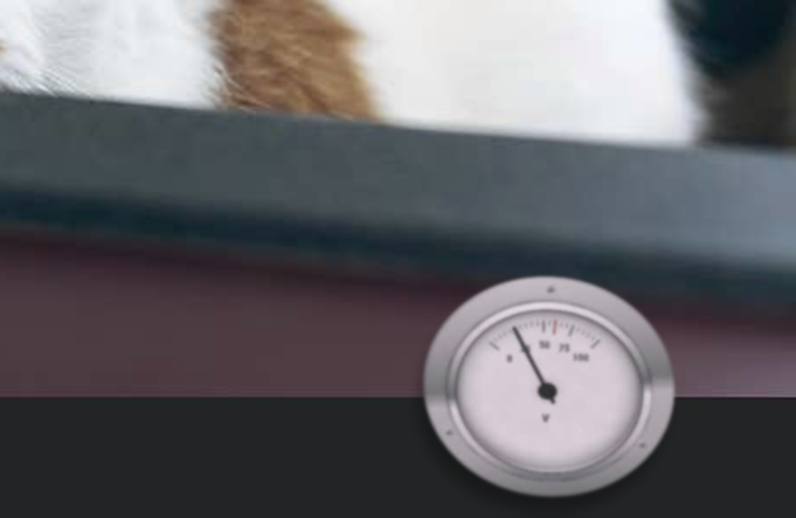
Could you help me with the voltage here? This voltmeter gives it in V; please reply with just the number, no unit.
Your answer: 25
